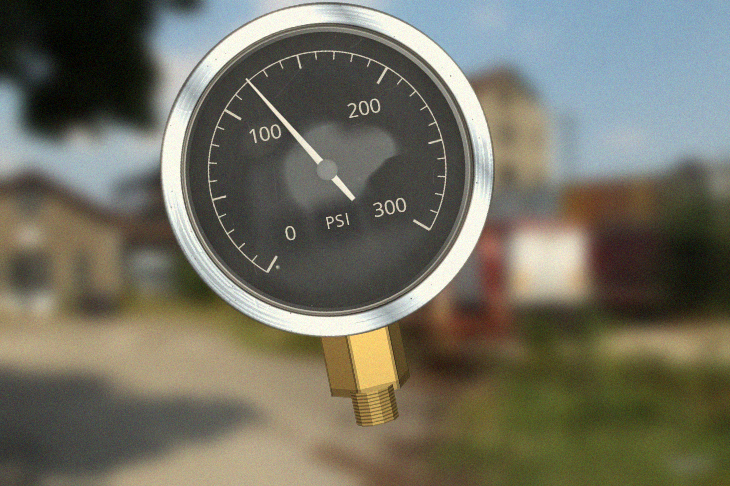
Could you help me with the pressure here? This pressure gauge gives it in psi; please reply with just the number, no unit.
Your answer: 120
